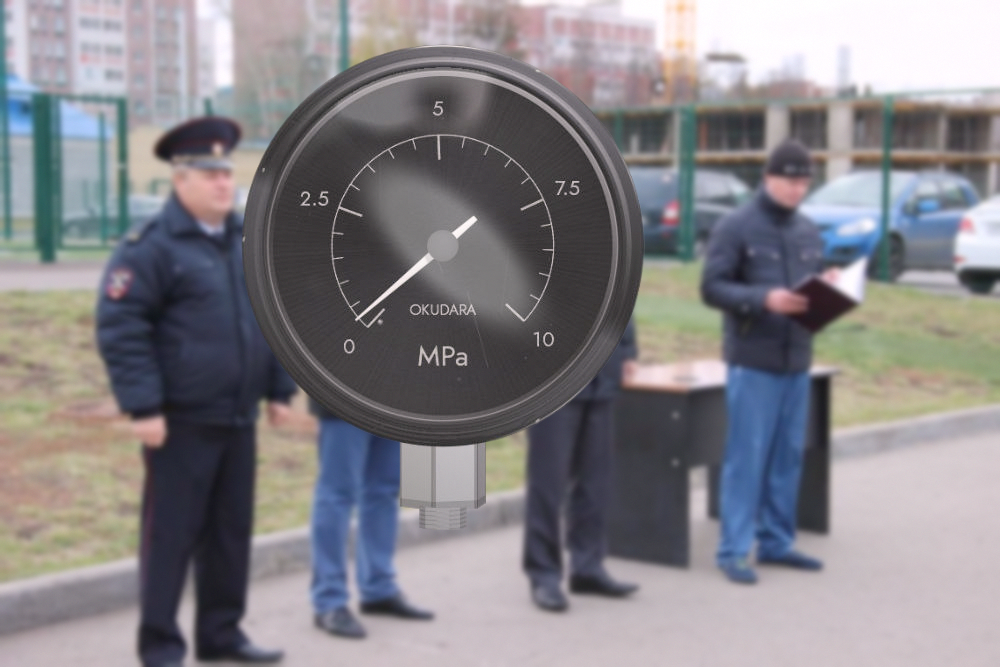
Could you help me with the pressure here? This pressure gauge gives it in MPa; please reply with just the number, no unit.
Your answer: 0.25
